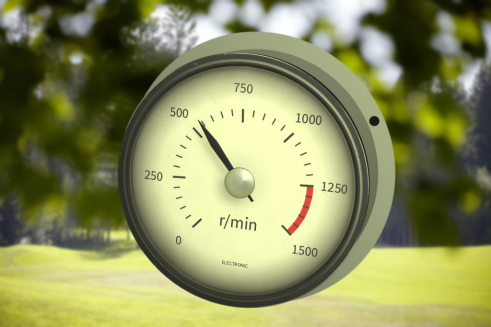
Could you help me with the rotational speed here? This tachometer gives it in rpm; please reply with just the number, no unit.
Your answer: 550
